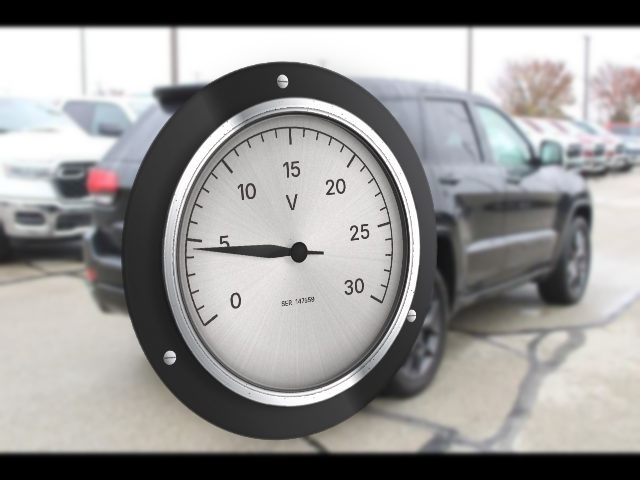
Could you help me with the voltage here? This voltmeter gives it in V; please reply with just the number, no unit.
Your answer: 4.5
